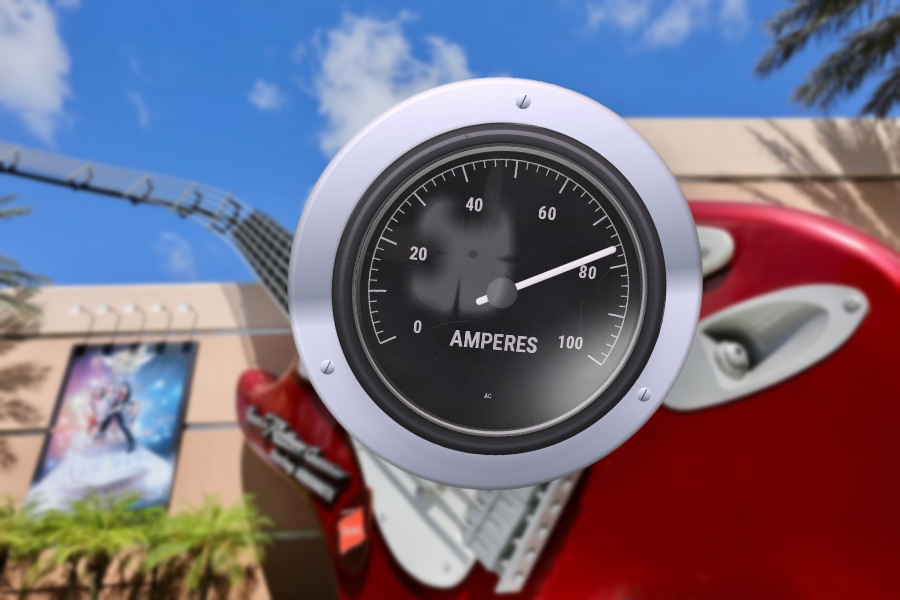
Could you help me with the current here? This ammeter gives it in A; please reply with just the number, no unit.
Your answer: 76
